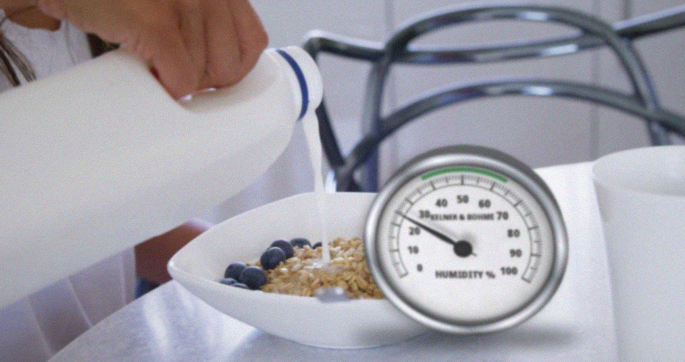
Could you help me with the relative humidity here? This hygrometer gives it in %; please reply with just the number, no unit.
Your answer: 25
